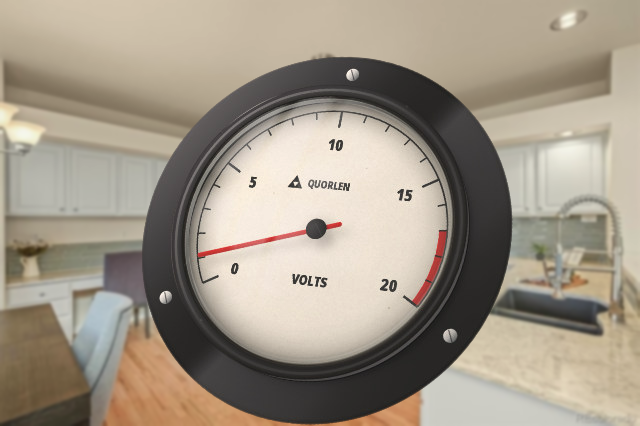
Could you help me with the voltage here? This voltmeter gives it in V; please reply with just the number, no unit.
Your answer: 1
